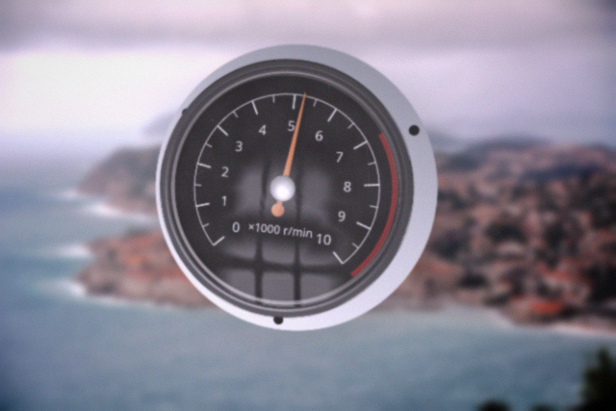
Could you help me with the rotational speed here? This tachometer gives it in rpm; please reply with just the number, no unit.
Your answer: 5250
